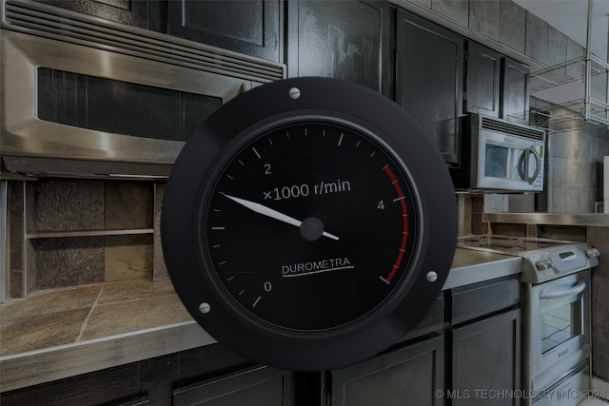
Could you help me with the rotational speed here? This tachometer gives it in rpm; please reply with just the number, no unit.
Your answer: 1400
